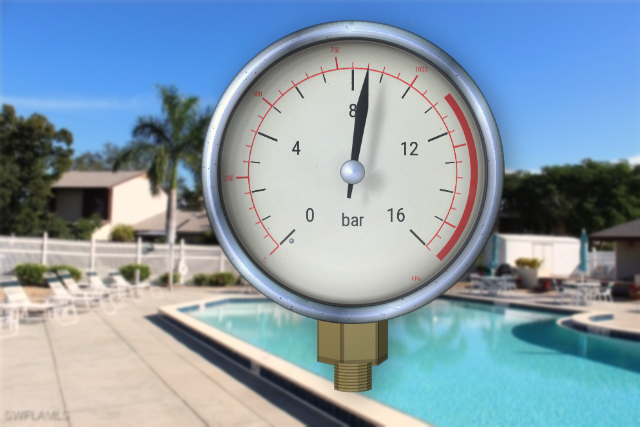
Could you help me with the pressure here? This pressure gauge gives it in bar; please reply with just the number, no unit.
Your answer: 8.5
